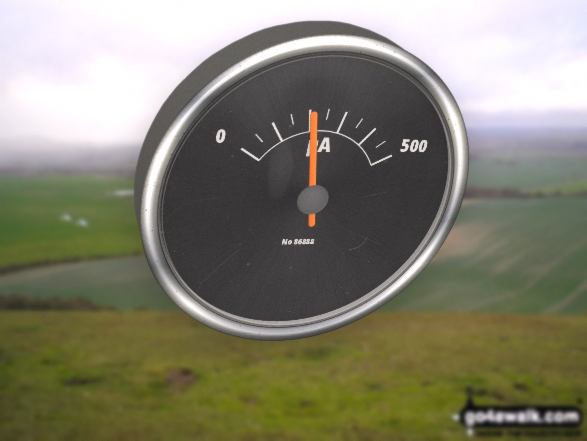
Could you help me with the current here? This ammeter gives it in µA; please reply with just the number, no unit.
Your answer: 200
